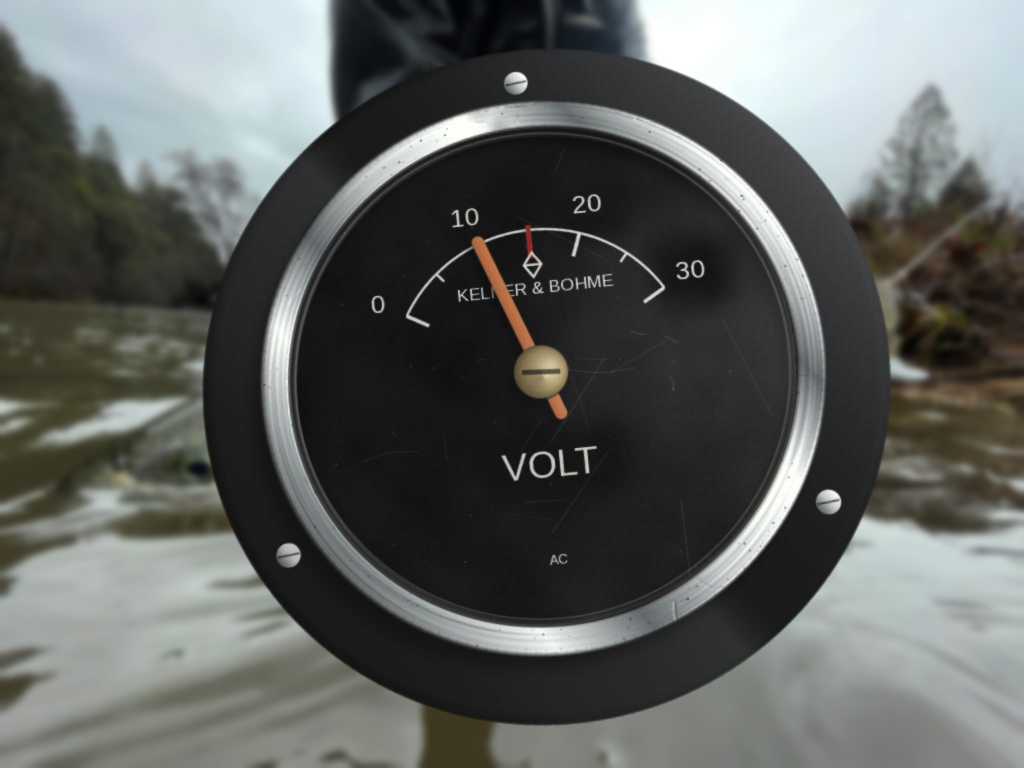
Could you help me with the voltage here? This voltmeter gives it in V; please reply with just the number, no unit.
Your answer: 10
